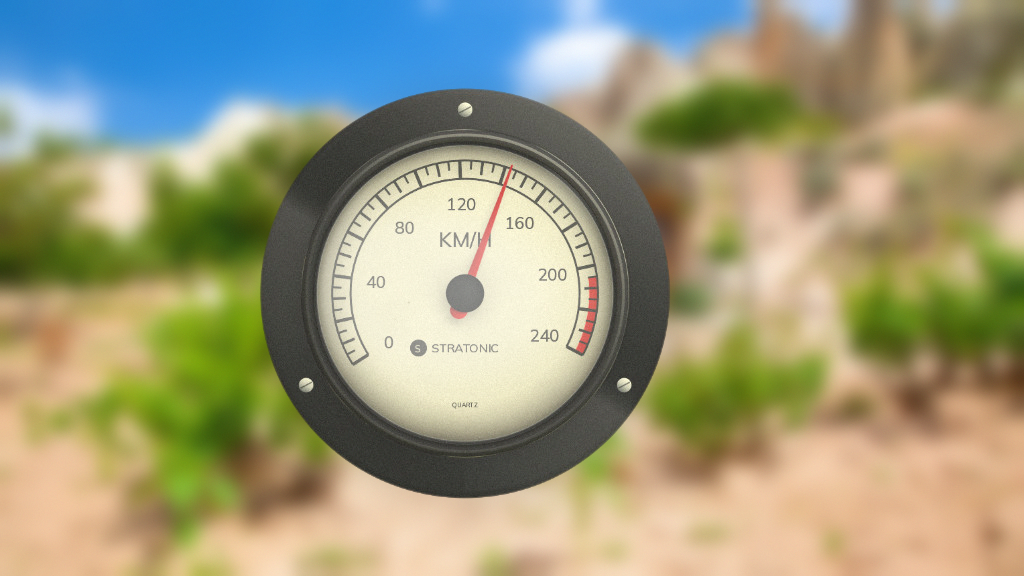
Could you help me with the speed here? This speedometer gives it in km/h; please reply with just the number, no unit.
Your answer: 142.5
